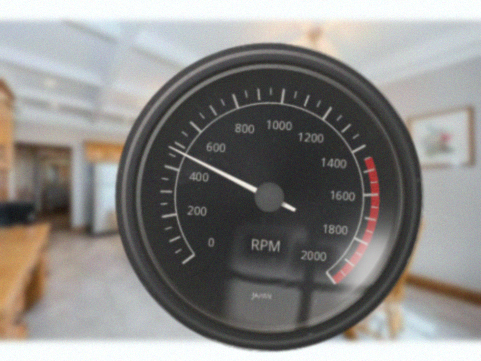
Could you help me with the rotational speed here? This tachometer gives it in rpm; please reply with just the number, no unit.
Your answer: 475
